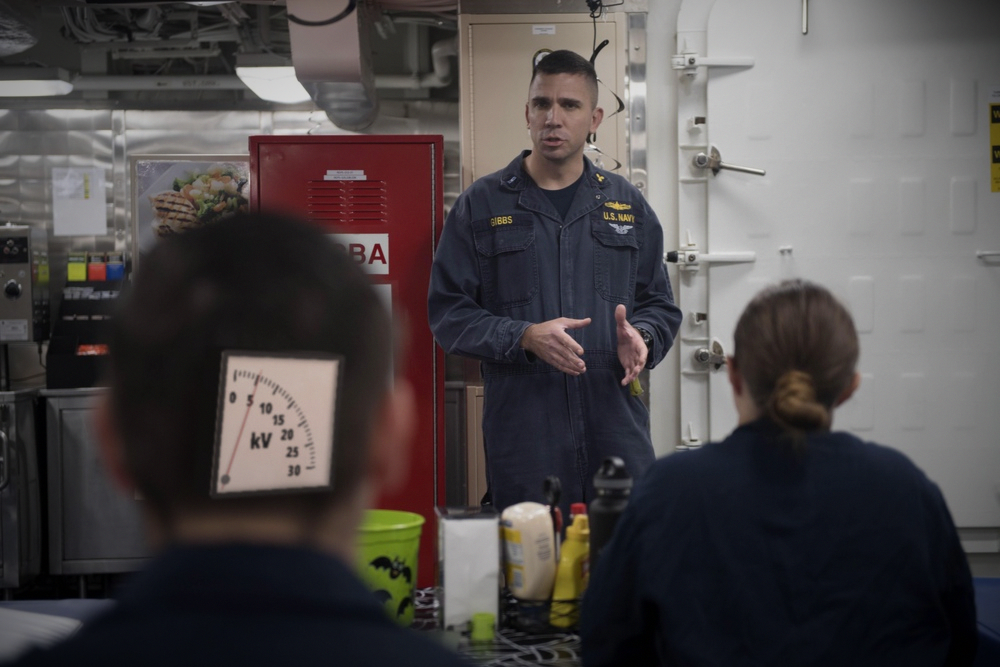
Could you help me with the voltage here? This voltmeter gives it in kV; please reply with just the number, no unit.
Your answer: 5
